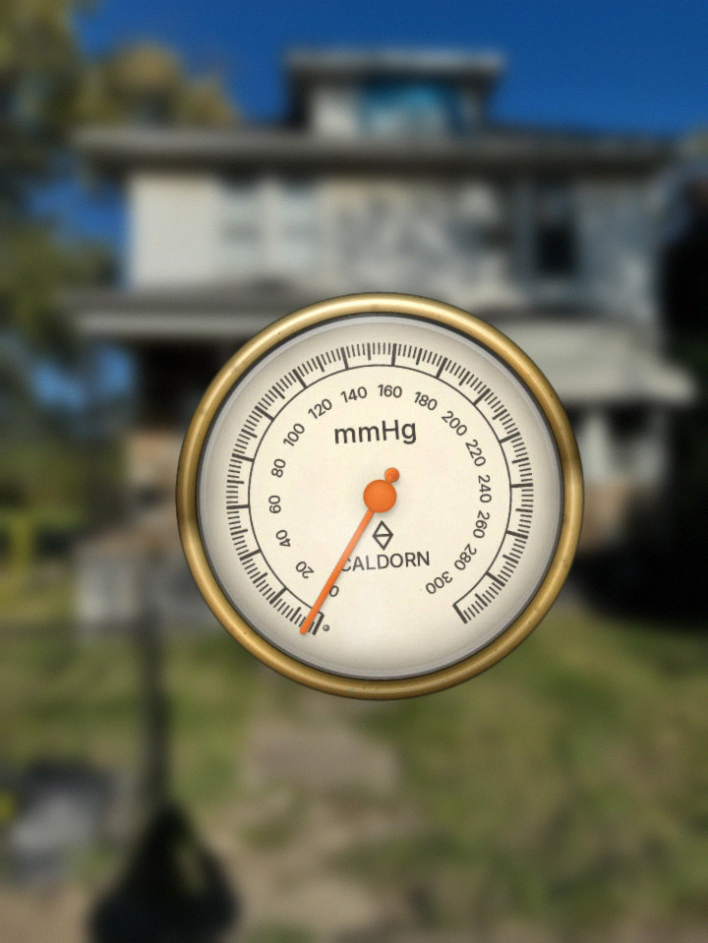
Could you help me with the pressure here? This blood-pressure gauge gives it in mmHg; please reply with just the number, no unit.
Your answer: 4
